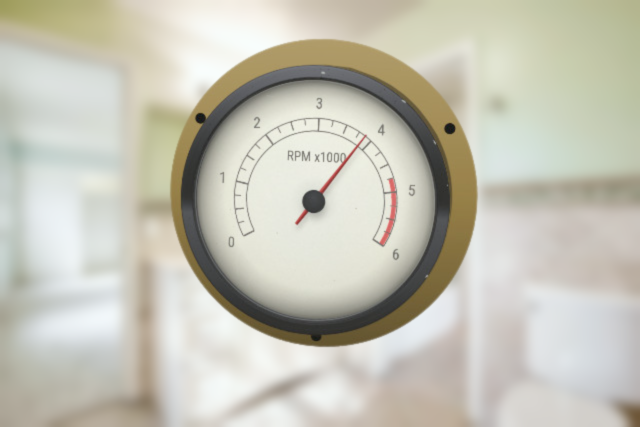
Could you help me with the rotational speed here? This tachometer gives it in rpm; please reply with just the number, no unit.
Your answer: 3875
